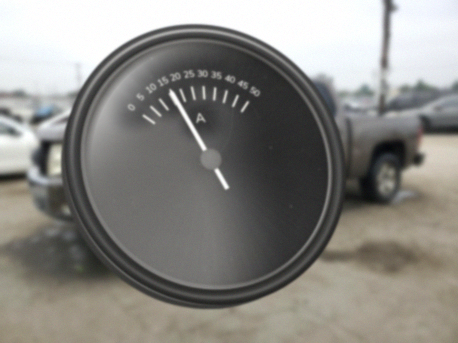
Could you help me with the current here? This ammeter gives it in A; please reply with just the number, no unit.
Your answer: 15
